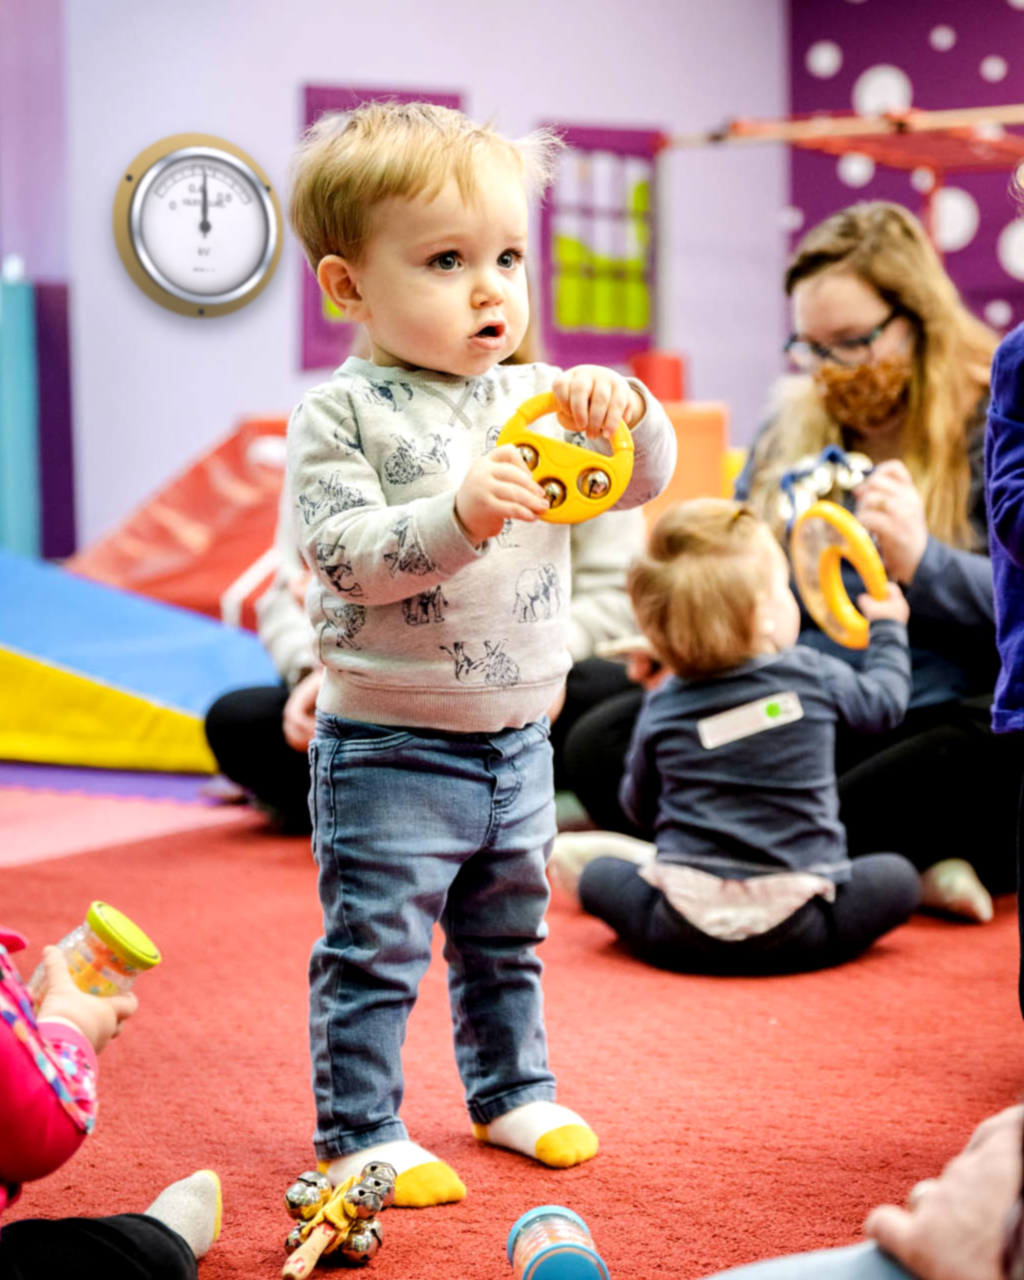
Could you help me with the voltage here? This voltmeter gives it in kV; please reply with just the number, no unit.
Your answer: 0.5
